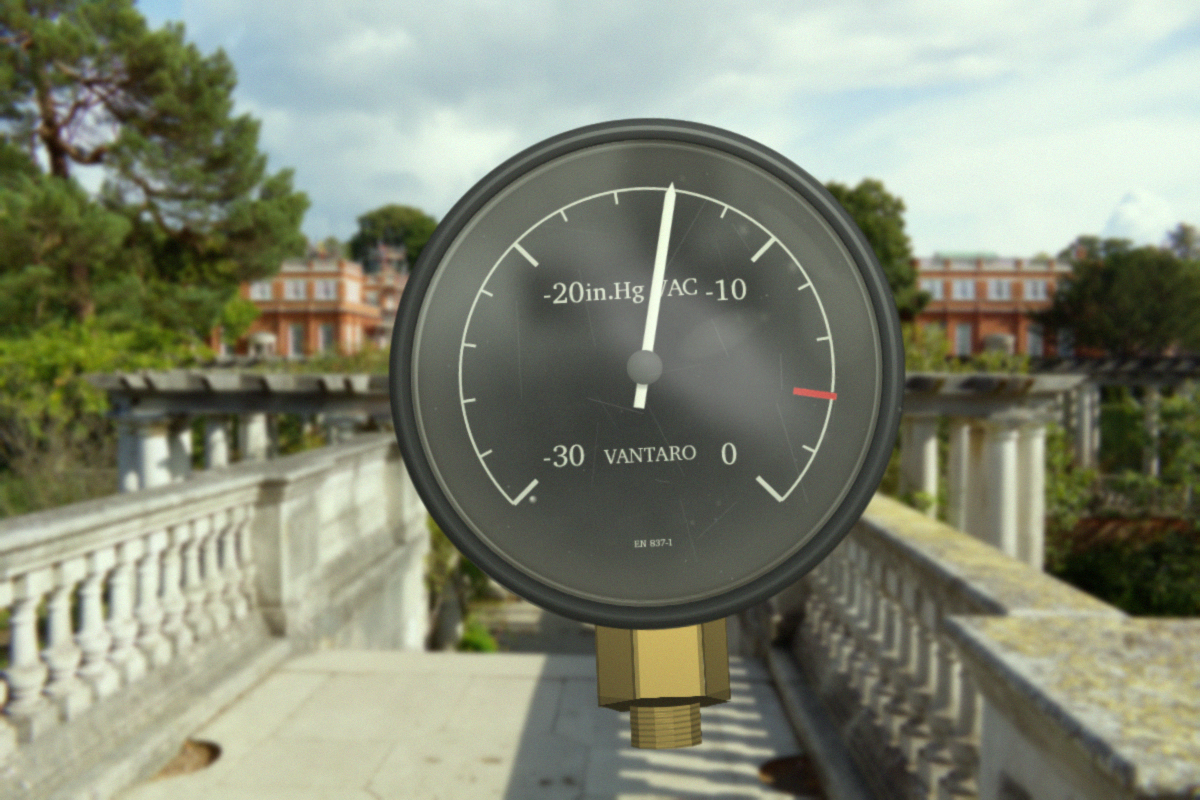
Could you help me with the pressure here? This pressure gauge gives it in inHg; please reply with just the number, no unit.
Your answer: -14
